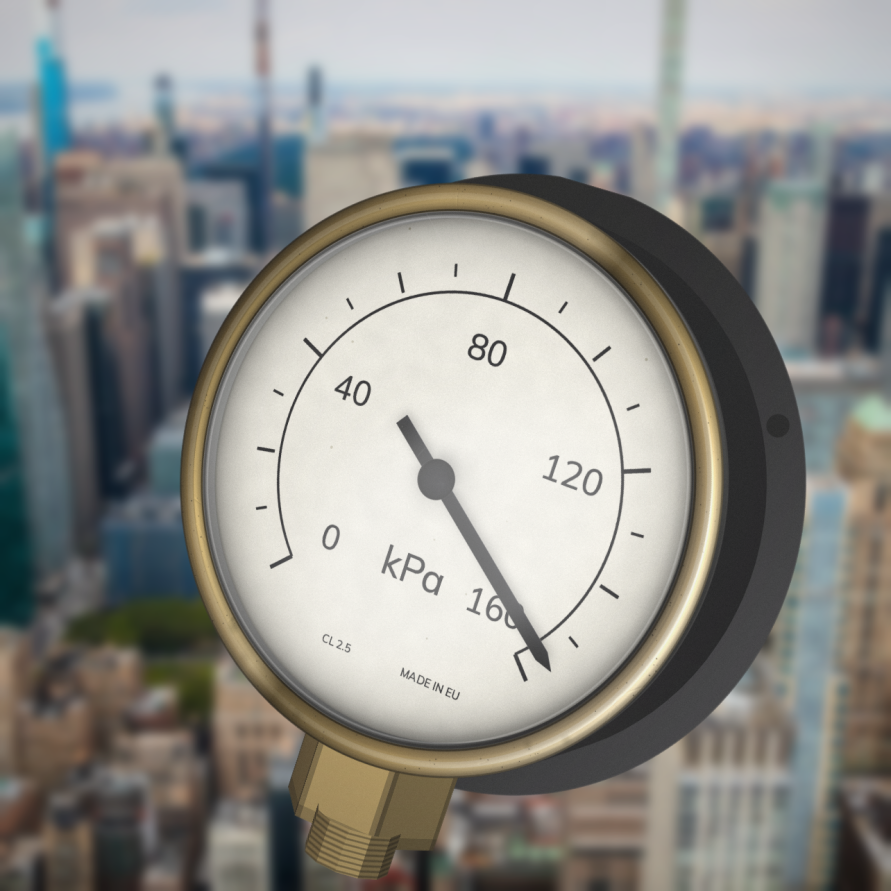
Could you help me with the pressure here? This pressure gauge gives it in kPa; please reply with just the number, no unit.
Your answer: 155
